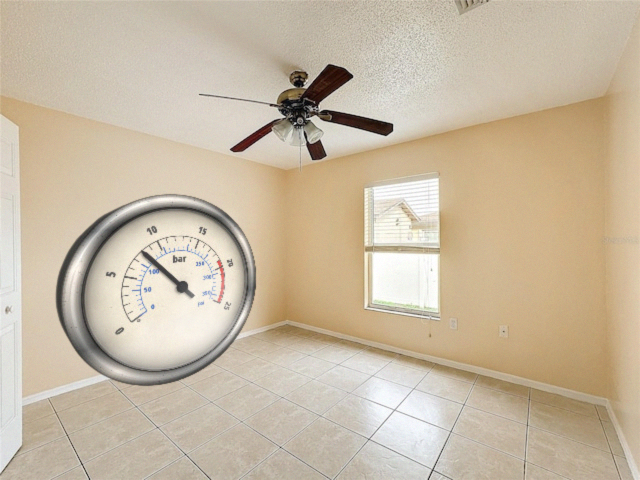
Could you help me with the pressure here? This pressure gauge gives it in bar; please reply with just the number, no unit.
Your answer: 8
